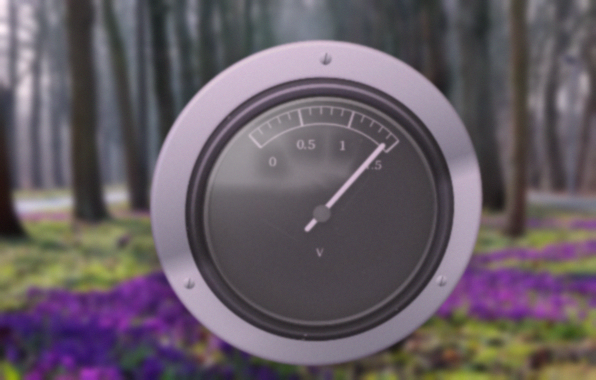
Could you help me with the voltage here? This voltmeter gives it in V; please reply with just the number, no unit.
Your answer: 1.4
